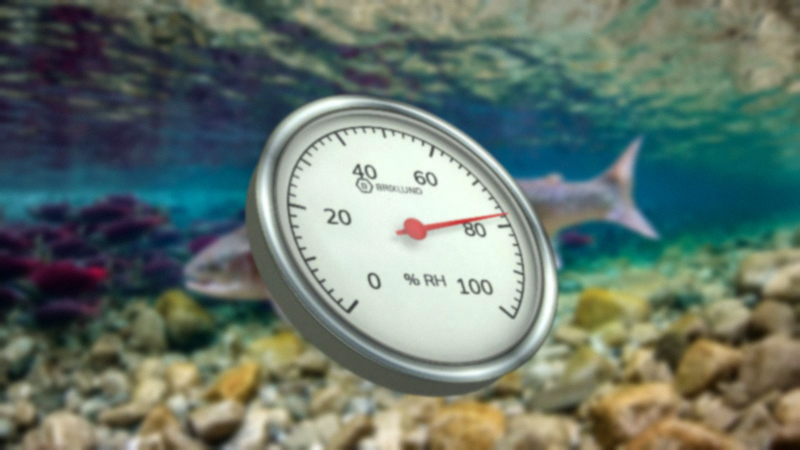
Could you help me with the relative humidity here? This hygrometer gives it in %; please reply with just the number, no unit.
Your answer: 78
